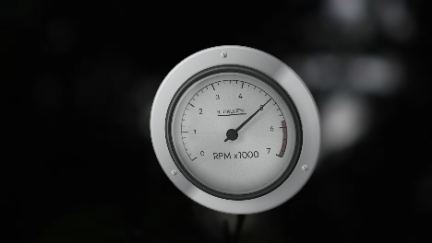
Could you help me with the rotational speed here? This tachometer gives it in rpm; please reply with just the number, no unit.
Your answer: 5000
